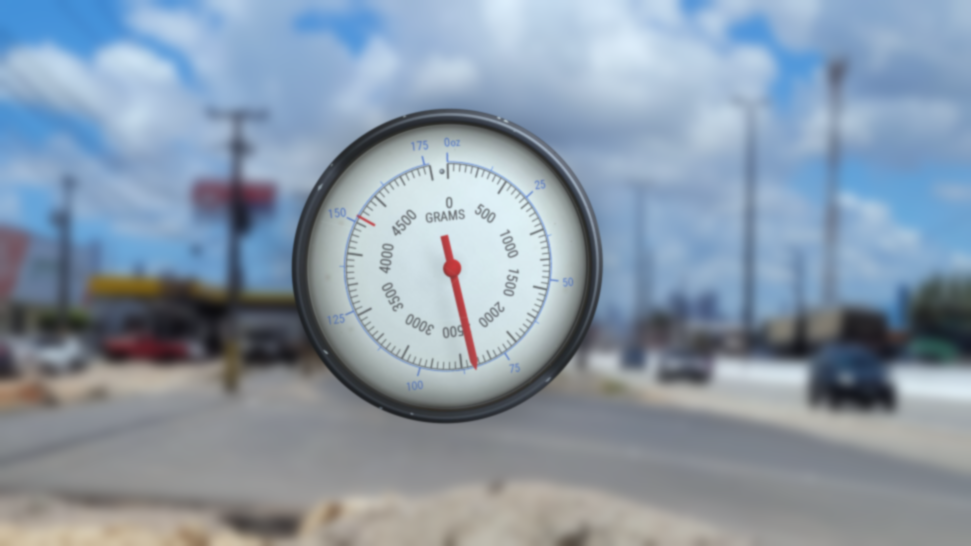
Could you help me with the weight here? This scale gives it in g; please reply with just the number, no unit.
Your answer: 2400
